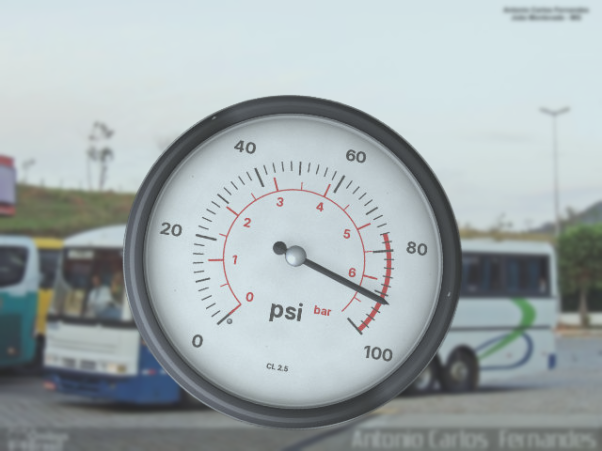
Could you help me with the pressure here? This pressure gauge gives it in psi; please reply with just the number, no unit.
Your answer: 92
